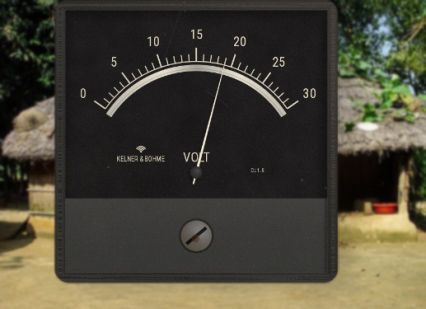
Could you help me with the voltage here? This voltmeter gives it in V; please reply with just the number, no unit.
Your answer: 19
